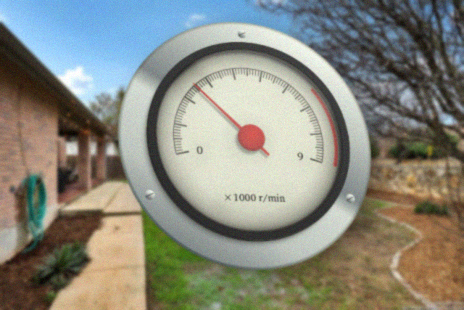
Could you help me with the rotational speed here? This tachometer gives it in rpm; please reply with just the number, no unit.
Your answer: 2500
